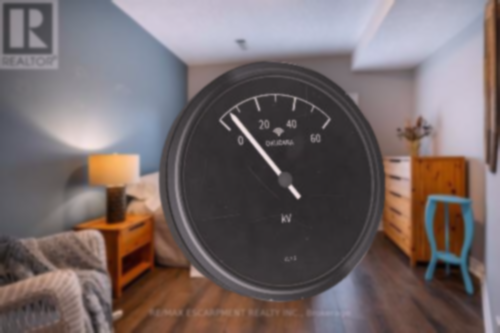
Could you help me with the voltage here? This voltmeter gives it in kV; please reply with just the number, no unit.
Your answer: 5
